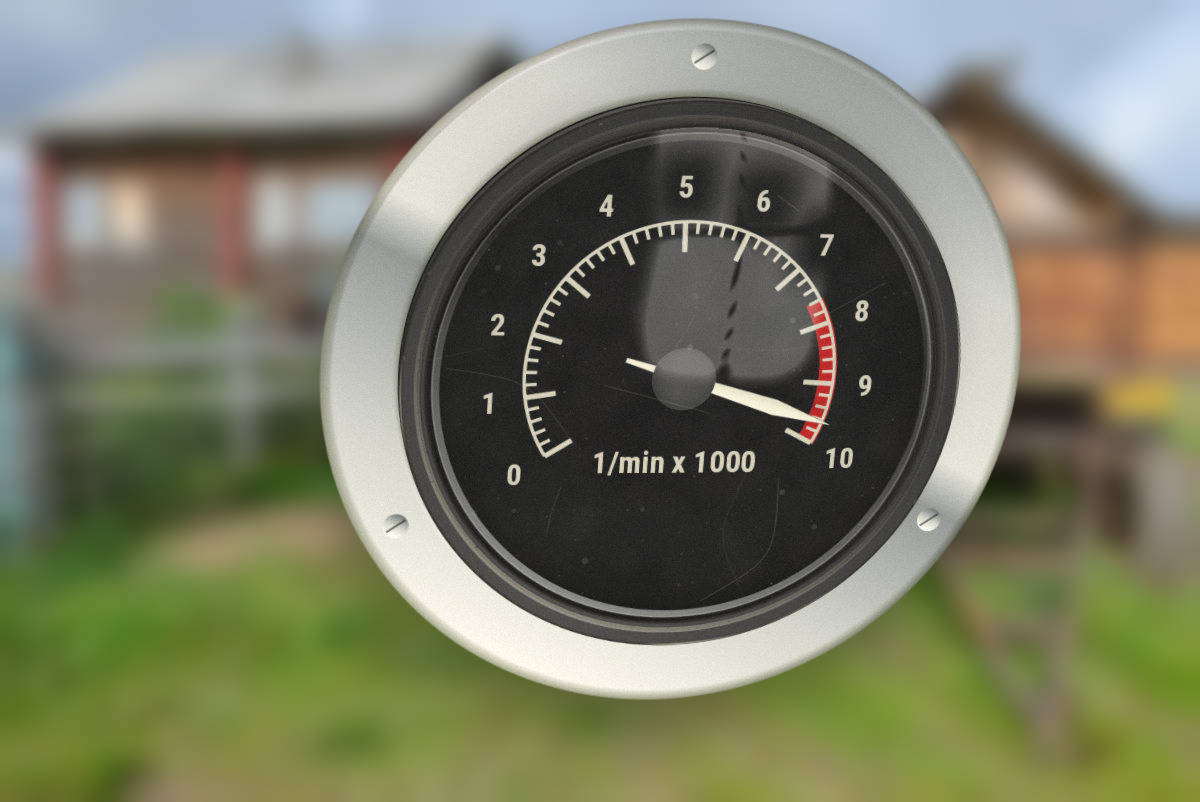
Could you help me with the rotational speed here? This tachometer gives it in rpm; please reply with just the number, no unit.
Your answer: 9600
